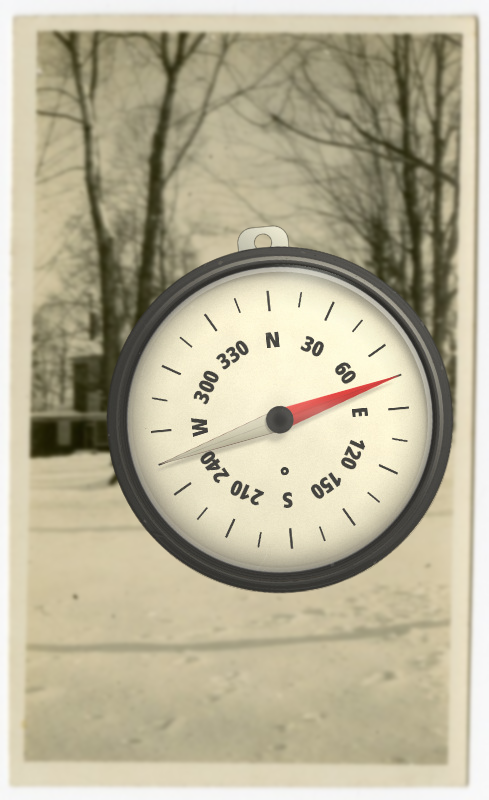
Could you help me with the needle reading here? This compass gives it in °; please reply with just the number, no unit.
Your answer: 75
